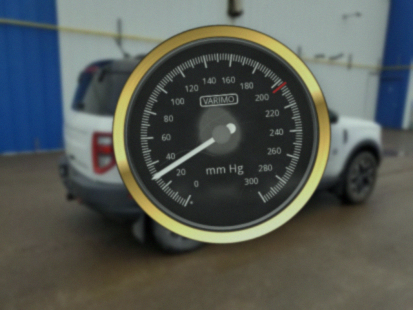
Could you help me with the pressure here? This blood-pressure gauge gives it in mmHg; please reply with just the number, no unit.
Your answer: 30
